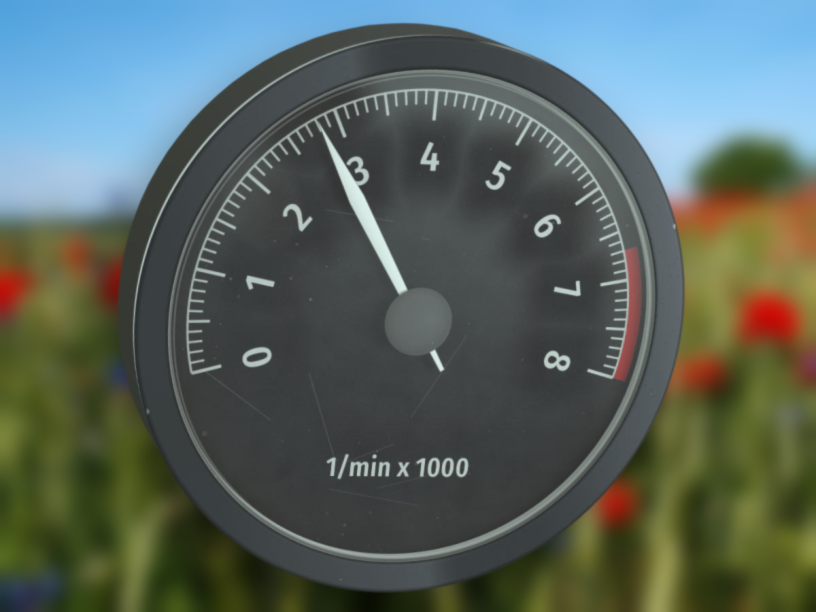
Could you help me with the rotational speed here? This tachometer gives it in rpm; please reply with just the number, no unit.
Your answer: 2800
